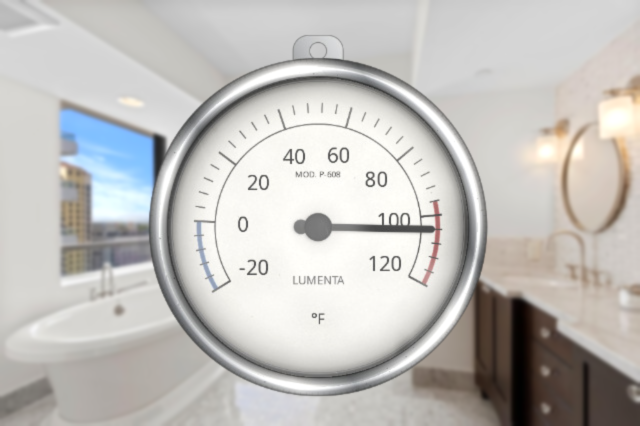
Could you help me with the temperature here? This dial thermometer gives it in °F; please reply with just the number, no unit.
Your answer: 104
